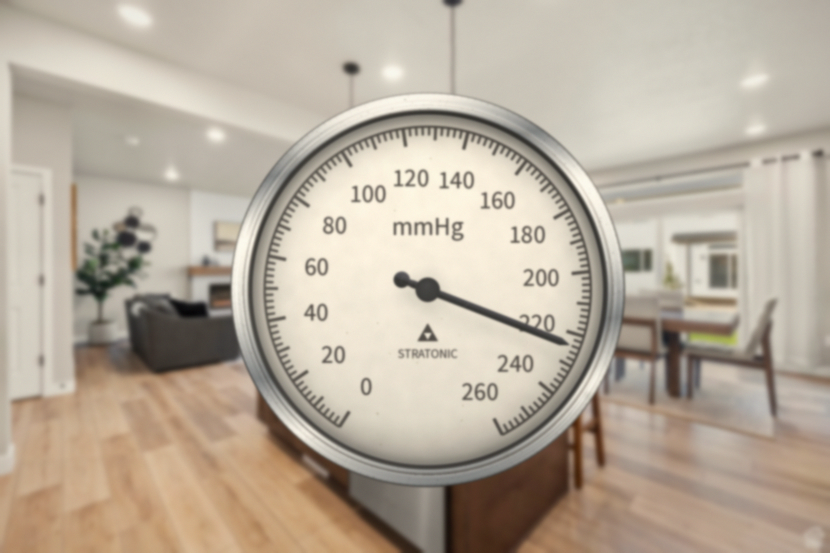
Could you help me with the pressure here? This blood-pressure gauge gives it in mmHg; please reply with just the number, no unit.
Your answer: 224
